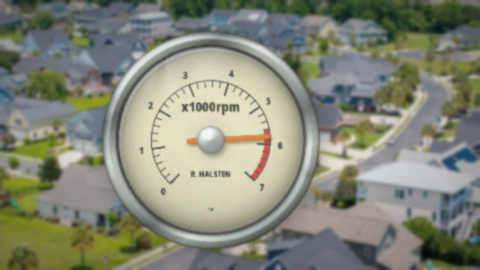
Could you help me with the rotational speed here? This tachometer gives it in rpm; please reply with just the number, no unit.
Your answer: 5800
